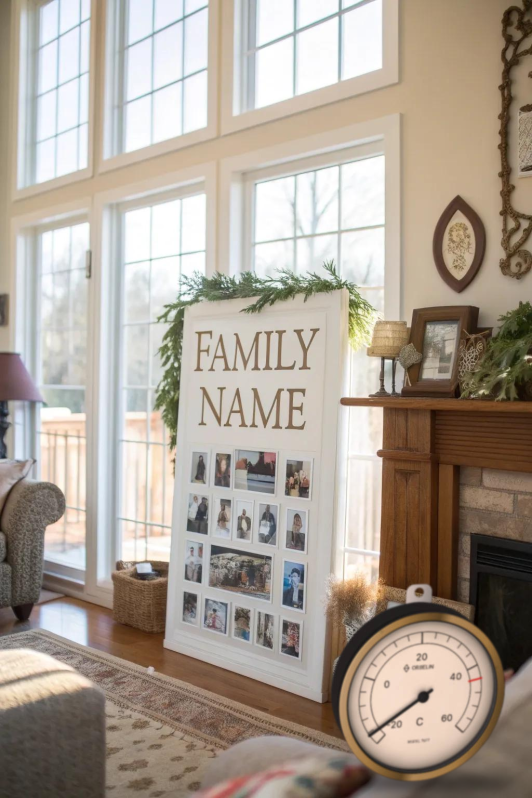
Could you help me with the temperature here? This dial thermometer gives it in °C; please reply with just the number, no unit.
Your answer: -16
